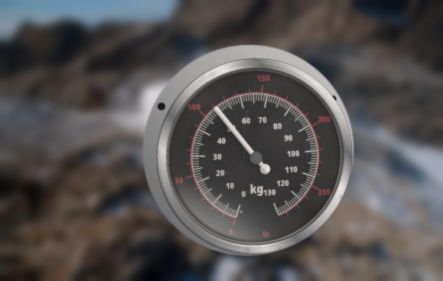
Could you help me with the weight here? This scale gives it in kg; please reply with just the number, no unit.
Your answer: 50
